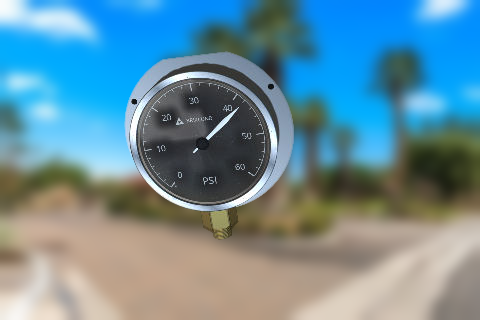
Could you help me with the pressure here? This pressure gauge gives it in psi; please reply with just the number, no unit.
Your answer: 42
